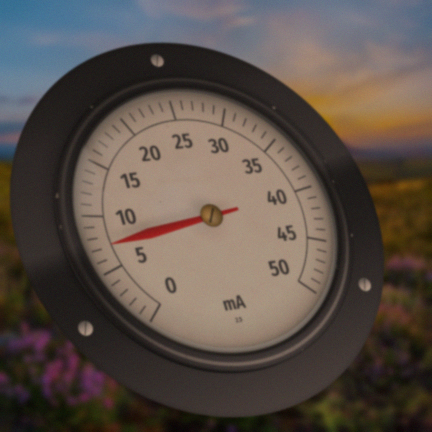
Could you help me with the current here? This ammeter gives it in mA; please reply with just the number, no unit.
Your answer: 7
